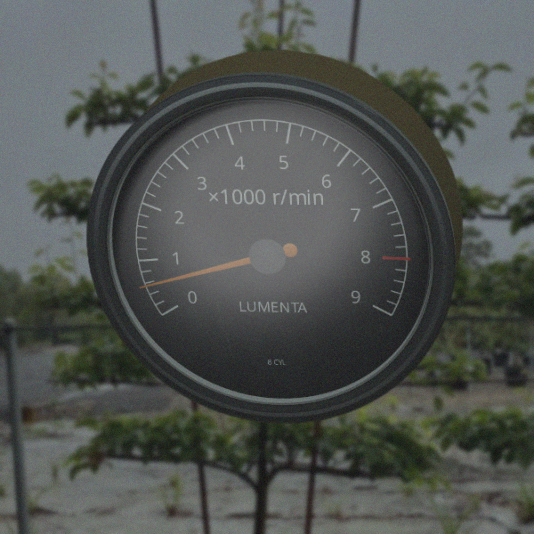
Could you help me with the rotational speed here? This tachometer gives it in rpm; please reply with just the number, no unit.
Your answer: 600
